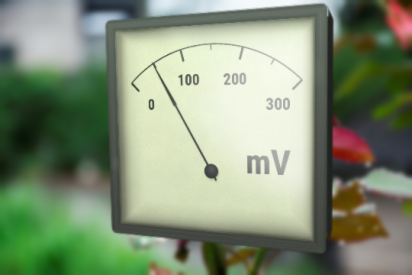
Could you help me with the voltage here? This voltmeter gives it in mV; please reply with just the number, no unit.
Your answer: 50
